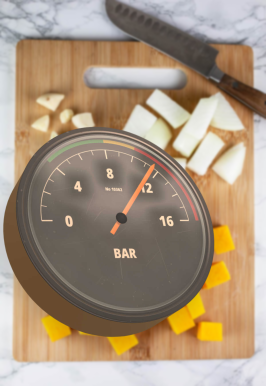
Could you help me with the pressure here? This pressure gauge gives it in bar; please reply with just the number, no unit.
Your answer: 11.5
